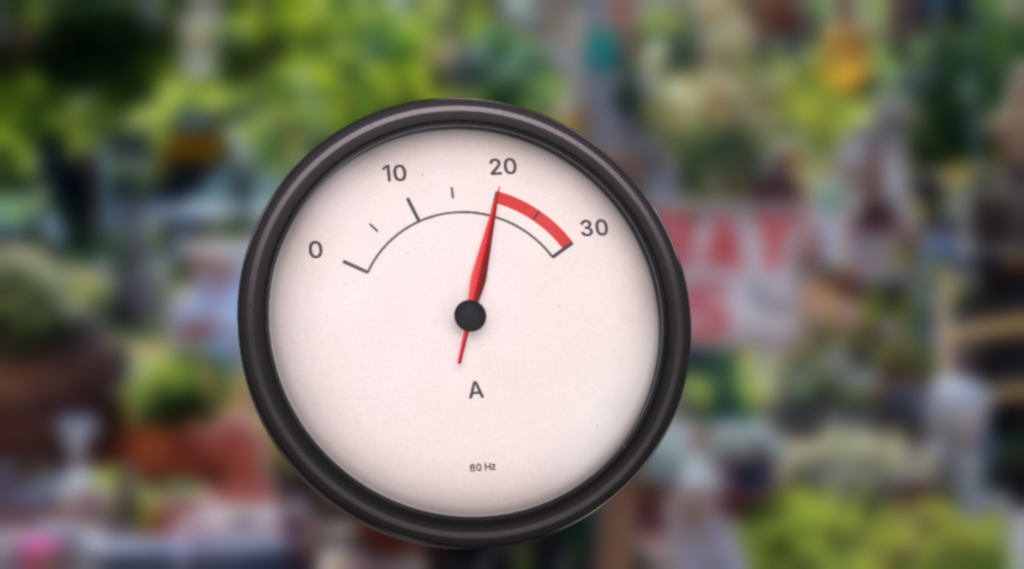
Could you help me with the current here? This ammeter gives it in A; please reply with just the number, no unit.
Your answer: 20
